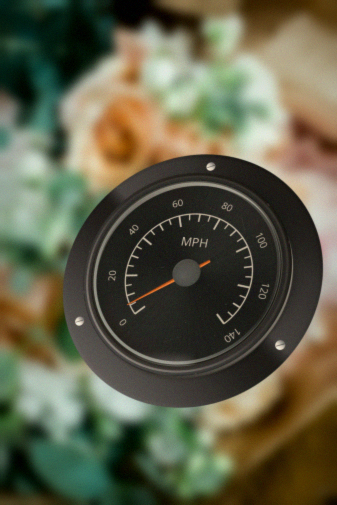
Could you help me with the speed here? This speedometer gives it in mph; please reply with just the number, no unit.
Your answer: 5
